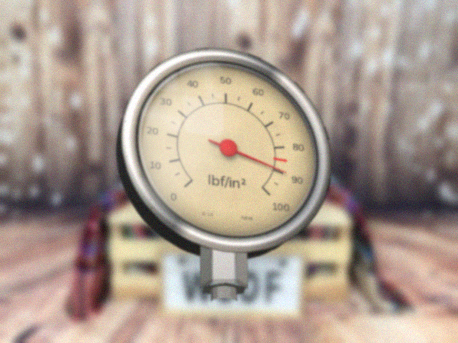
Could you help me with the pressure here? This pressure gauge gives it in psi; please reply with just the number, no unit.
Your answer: 90
